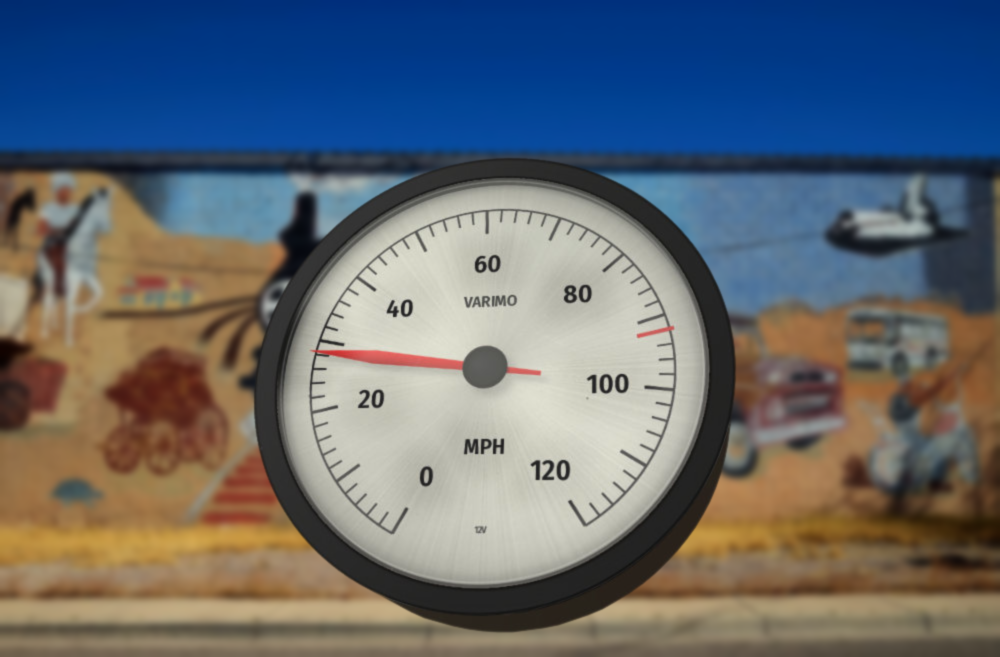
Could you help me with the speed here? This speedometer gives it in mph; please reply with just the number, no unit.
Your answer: 28
